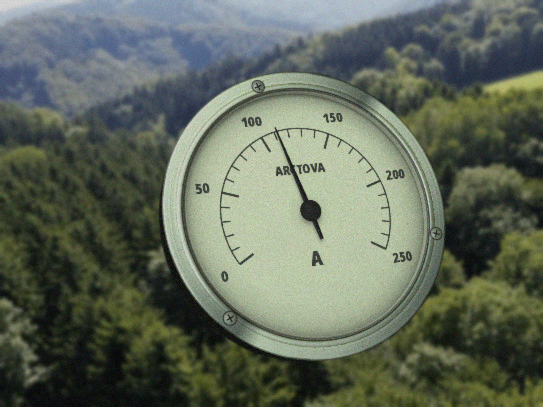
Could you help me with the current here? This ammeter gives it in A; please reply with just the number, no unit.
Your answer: 110
